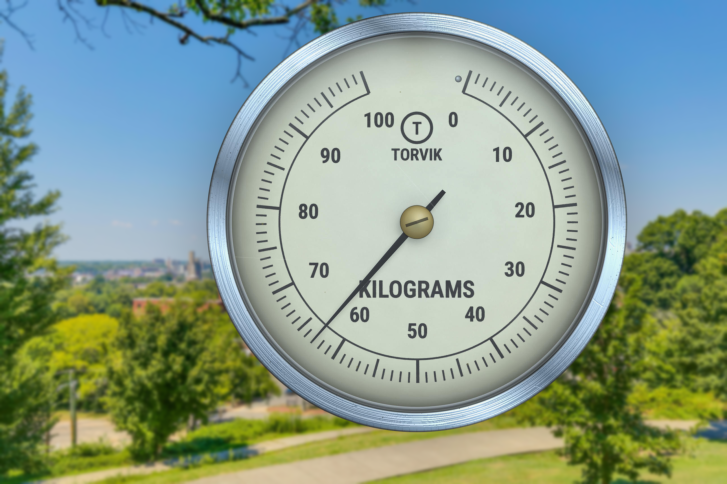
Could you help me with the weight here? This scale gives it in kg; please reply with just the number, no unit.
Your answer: 63
